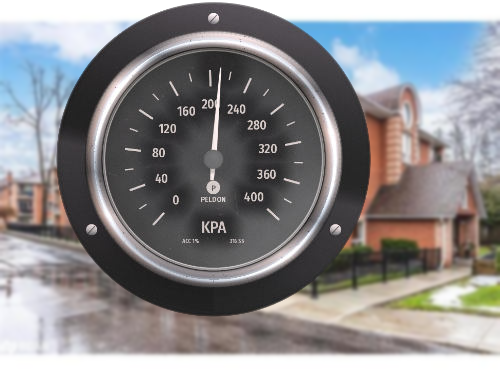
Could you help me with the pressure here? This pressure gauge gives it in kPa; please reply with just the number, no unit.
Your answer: 210
